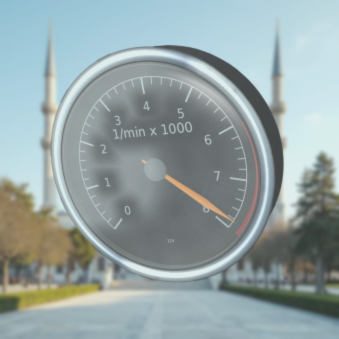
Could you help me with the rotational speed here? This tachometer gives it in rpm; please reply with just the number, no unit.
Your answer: 7800
